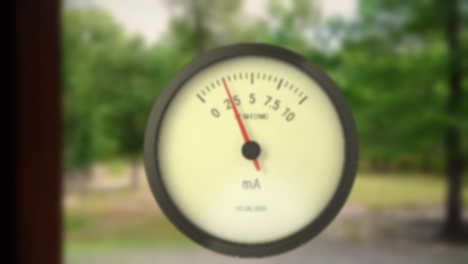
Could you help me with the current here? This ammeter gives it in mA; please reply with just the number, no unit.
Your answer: 2.5
